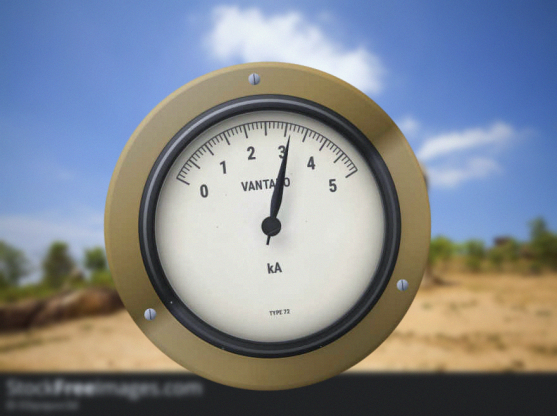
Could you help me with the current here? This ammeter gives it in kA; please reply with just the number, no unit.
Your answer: 3.1
